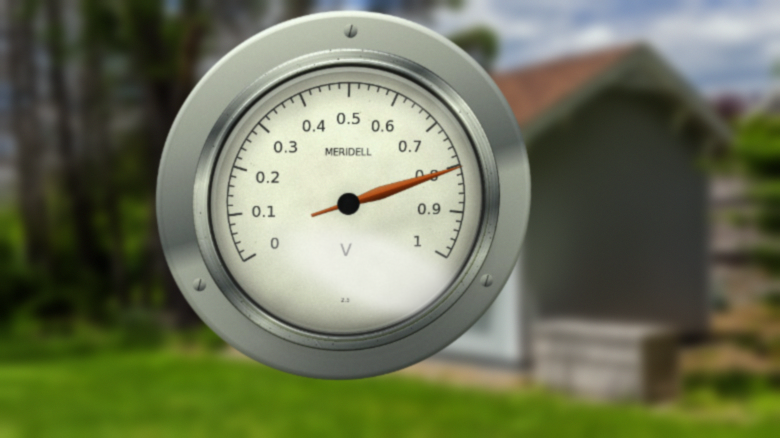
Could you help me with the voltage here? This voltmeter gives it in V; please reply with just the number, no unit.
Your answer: 0.8
